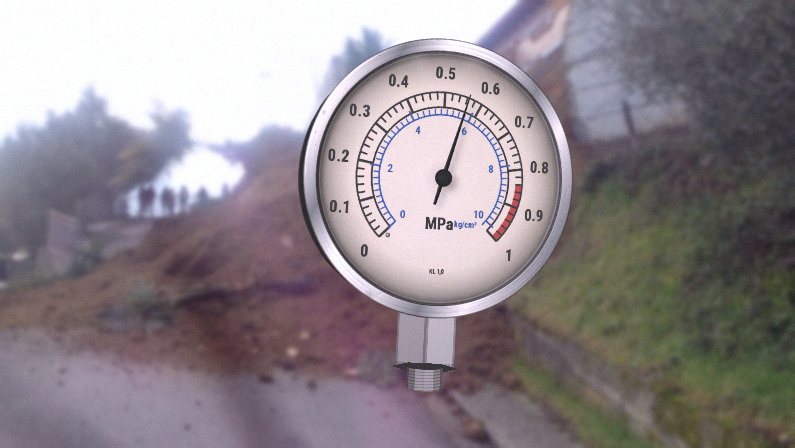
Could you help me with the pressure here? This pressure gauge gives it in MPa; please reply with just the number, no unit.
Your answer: 0.56
